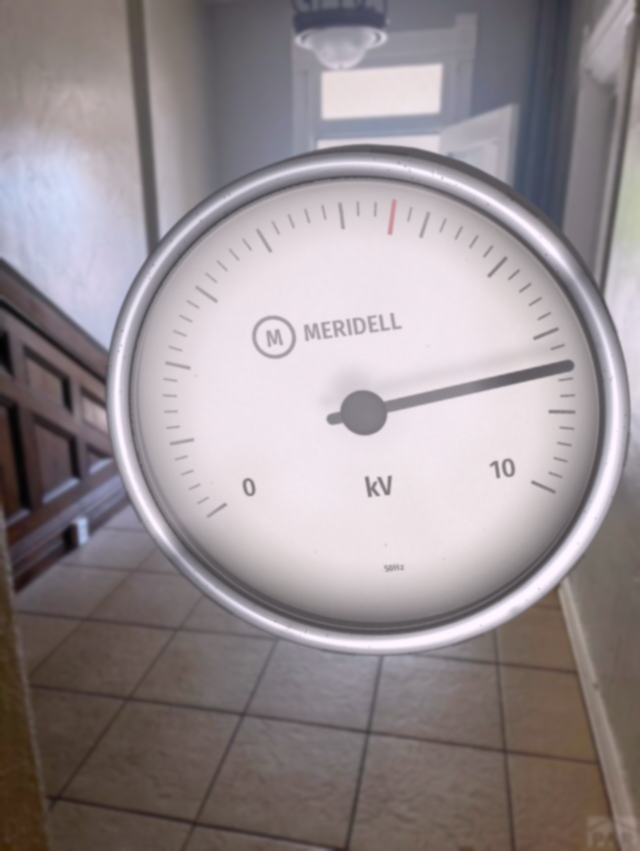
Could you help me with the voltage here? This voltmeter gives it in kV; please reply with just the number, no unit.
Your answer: 8.4
